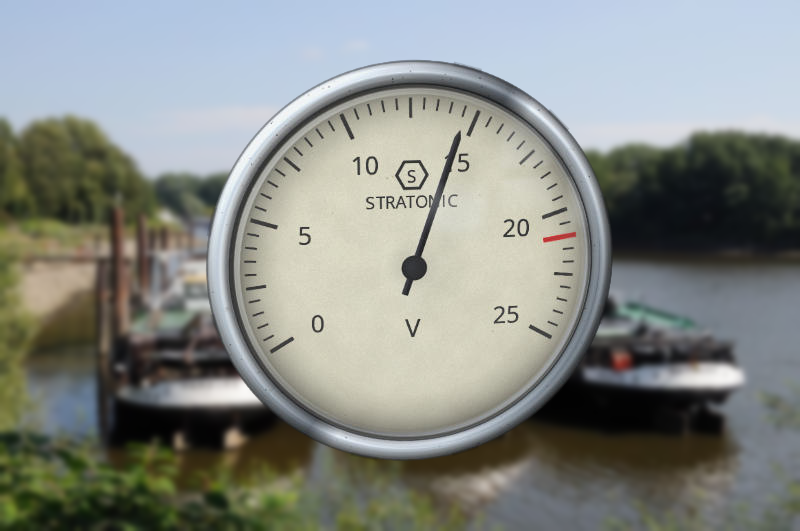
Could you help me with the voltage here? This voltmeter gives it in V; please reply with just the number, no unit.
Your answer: 14.5
